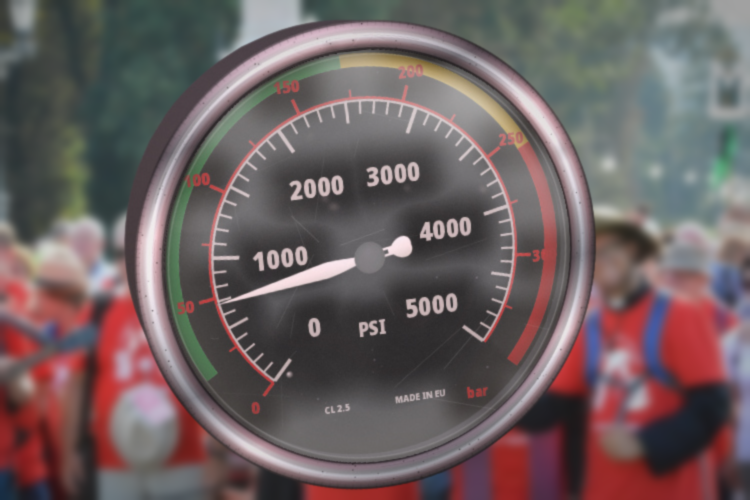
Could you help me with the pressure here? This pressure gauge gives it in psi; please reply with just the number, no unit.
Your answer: 700
